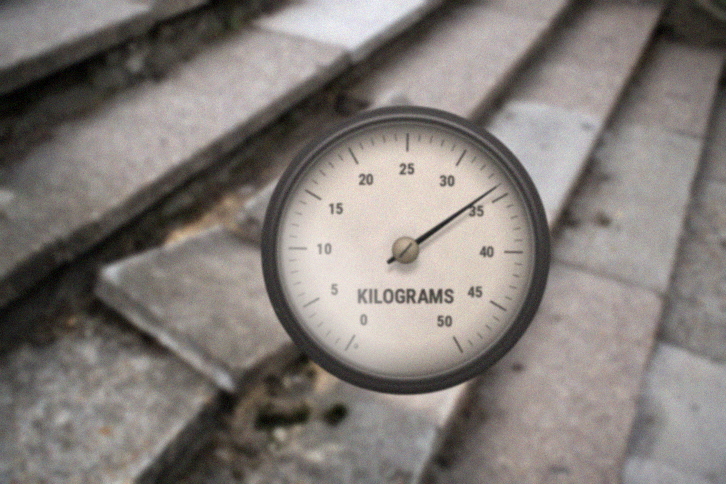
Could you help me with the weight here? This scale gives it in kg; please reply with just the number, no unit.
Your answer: 34
